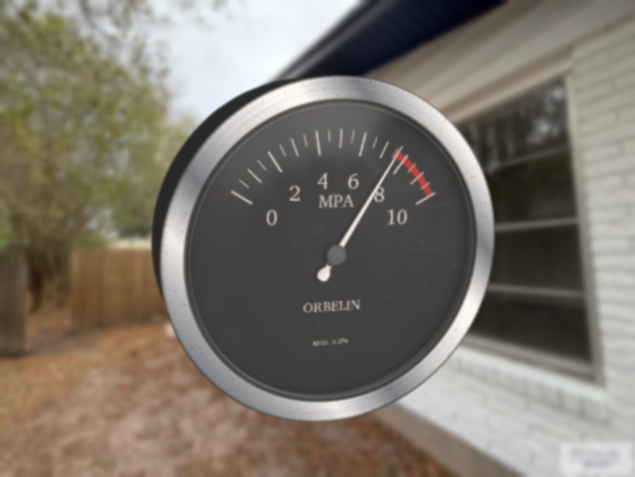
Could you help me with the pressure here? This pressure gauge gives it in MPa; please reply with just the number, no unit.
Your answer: 7.5
